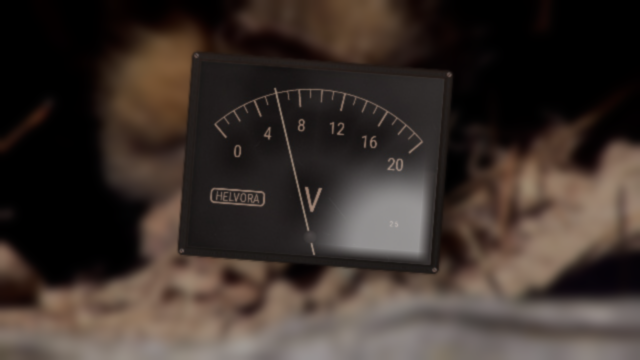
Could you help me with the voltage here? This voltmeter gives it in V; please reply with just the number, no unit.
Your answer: 6
